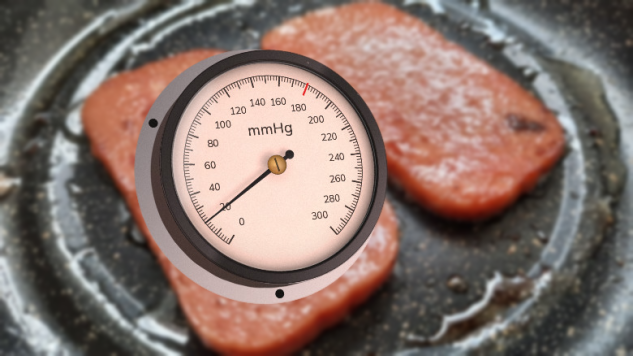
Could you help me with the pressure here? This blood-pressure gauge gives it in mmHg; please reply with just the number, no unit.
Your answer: 20
